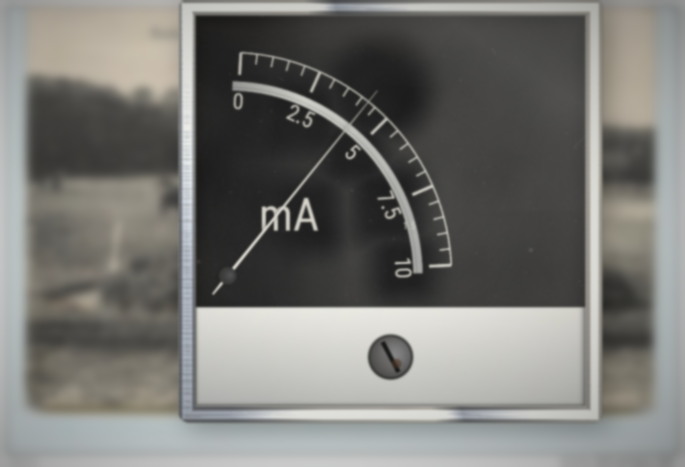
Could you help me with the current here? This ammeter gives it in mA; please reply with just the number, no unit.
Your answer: 4.25
